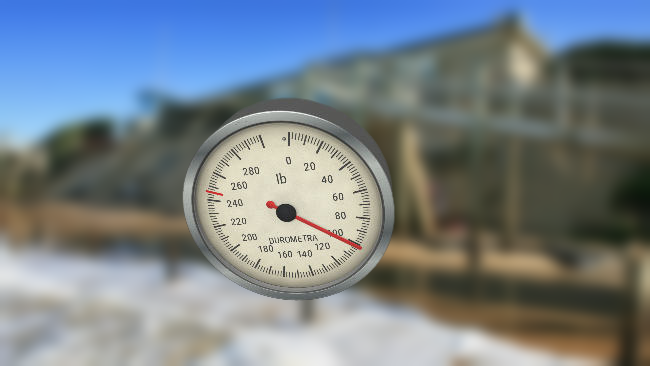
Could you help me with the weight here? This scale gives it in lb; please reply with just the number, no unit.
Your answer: 100
